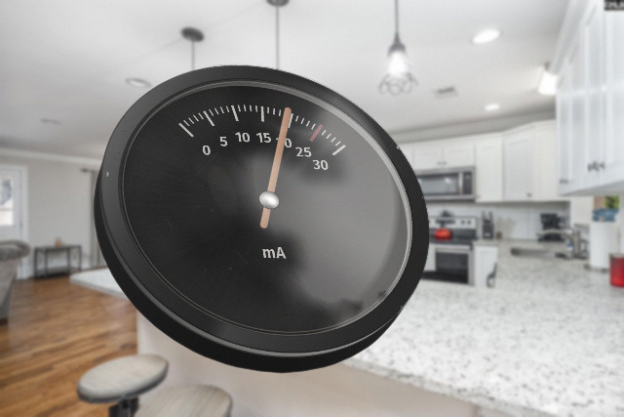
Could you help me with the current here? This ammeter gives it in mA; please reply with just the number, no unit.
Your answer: 19
